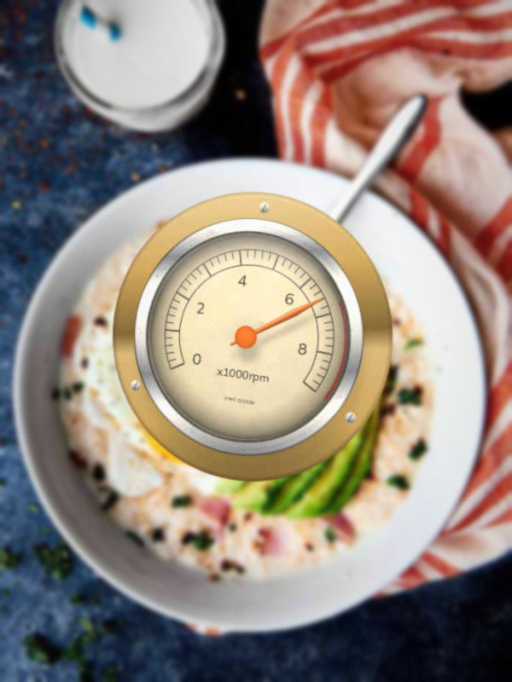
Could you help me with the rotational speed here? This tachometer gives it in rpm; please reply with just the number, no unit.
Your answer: 6600
